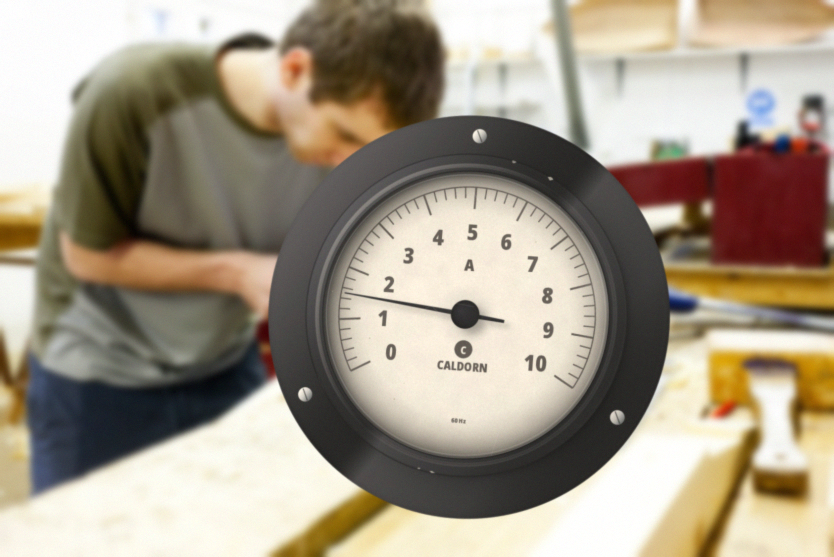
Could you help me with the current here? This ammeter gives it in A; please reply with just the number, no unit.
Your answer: 1.5
